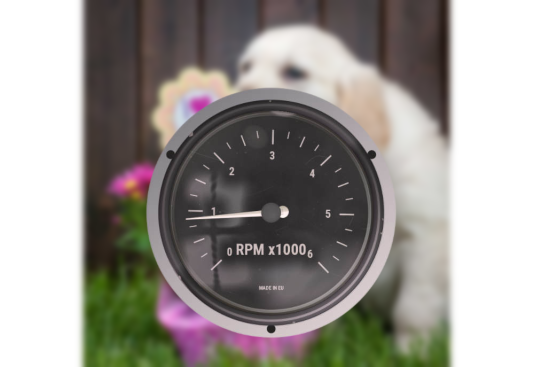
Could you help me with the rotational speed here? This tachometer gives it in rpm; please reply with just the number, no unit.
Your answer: 875
